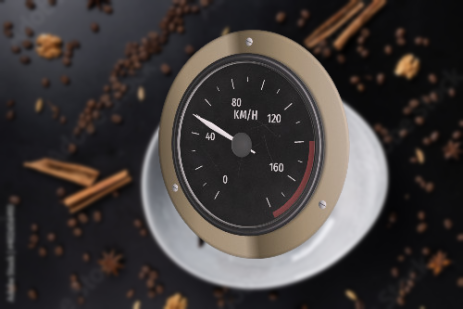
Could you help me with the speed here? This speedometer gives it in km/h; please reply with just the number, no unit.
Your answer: 50
